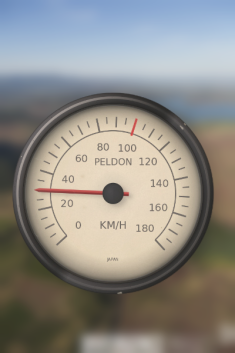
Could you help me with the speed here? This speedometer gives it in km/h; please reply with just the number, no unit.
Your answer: 30
